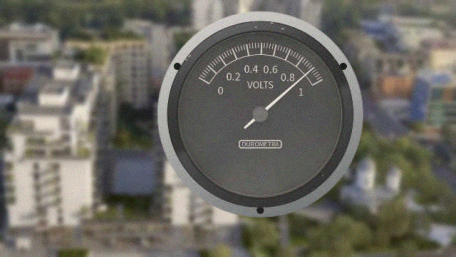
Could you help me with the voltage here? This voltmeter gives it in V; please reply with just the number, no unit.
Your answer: 0.9
